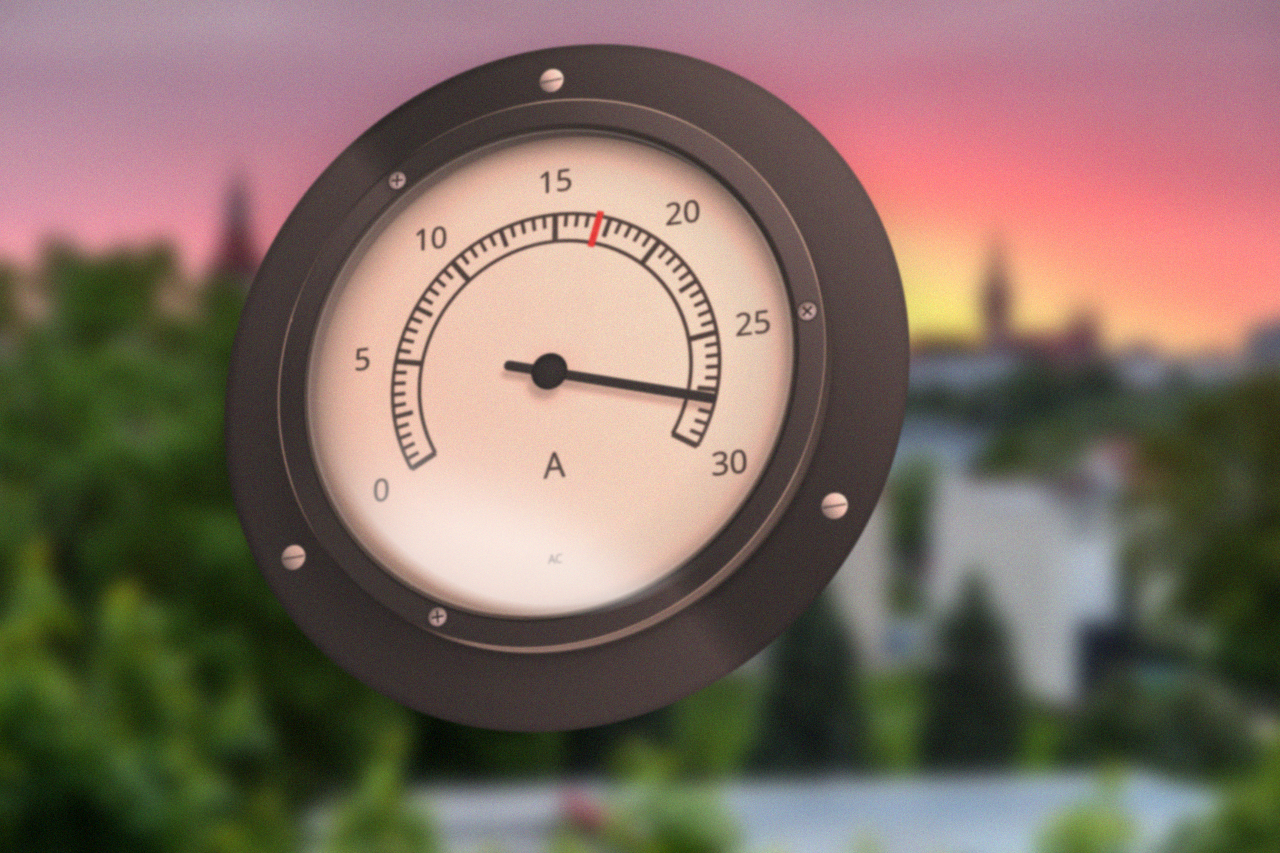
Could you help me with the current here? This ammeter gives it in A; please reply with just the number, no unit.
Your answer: 28
